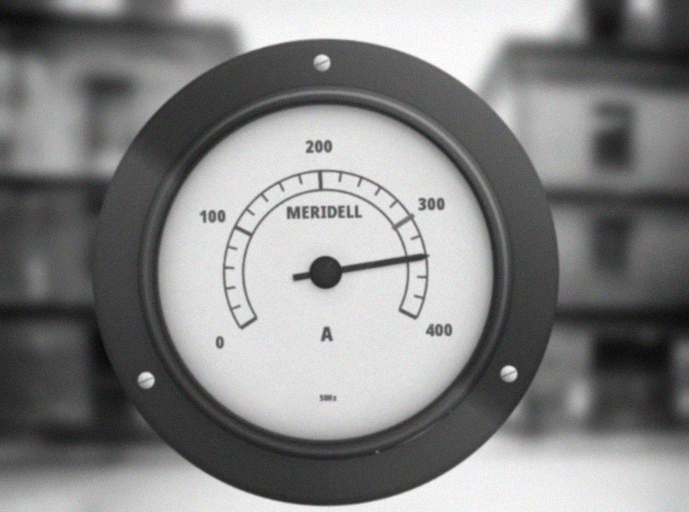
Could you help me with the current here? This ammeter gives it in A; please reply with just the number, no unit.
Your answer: 340
